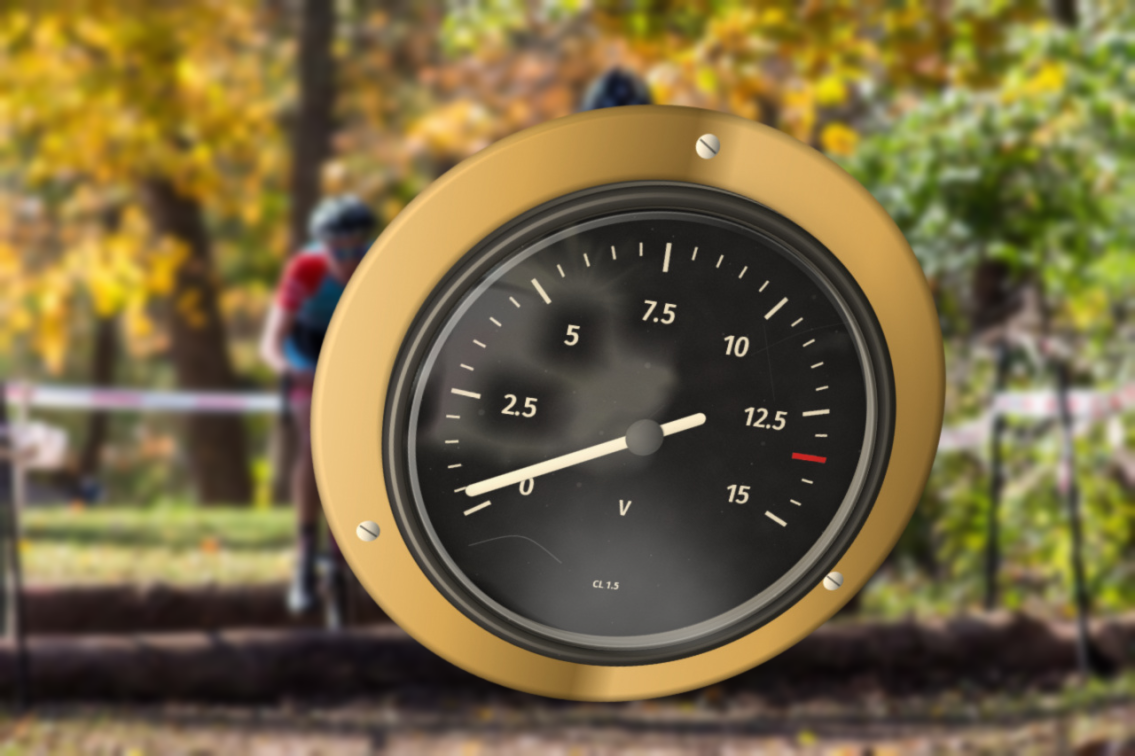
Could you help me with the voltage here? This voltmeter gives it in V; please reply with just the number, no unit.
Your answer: 0.5
